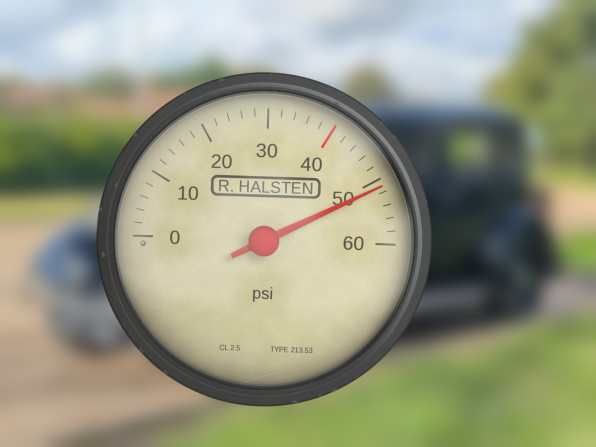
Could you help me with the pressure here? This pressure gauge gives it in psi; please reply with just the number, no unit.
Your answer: 51
